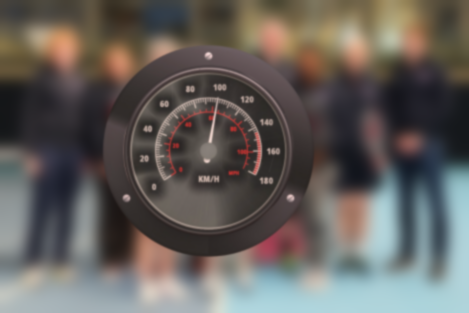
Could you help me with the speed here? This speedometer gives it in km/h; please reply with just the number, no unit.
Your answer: 100
